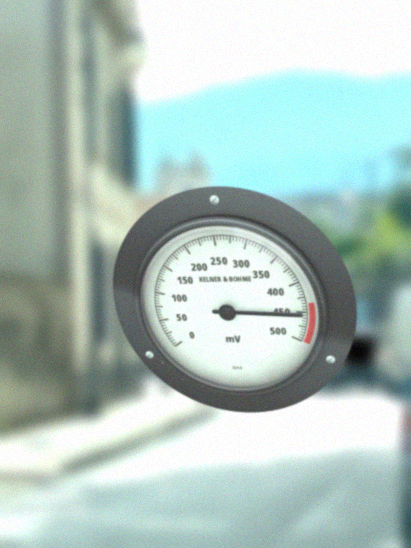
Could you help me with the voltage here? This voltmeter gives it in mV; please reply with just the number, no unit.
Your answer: 450
